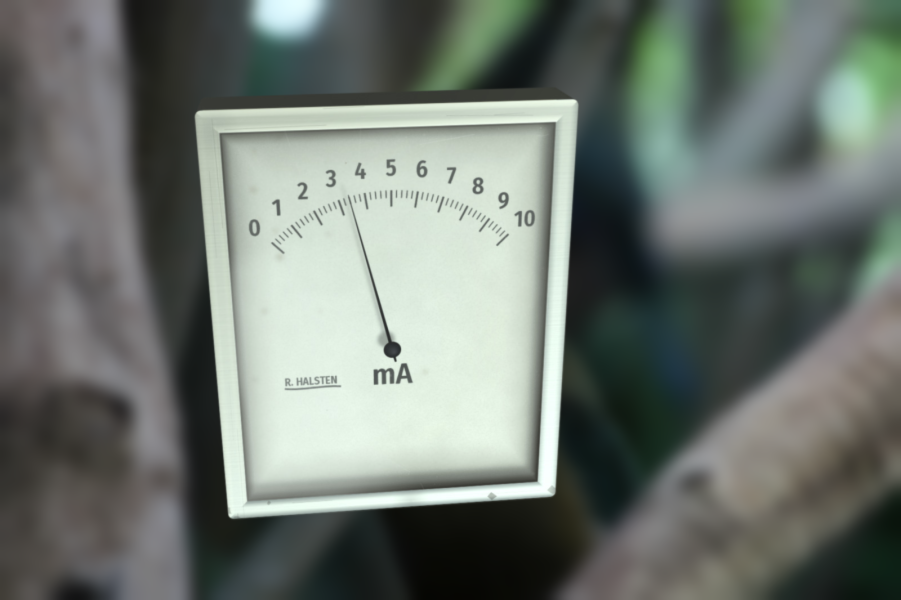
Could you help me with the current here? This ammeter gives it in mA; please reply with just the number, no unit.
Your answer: 3.4
